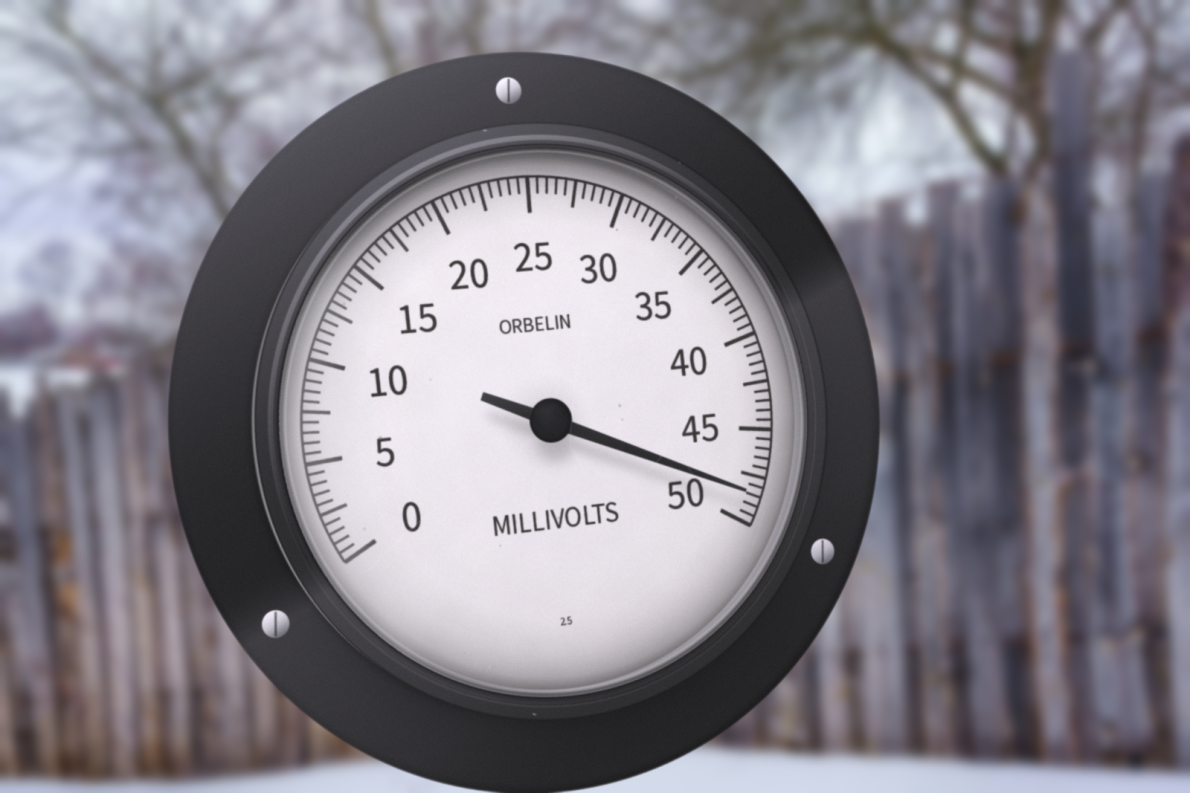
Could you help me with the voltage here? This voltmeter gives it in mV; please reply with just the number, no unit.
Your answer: 48.5
